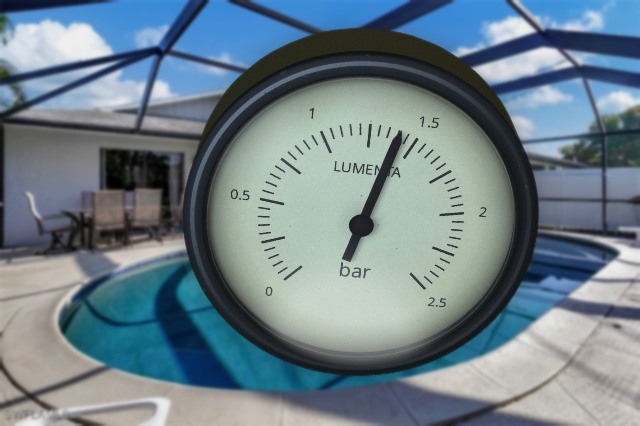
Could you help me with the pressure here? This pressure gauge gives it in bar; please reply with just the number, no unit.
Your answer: 1.4
